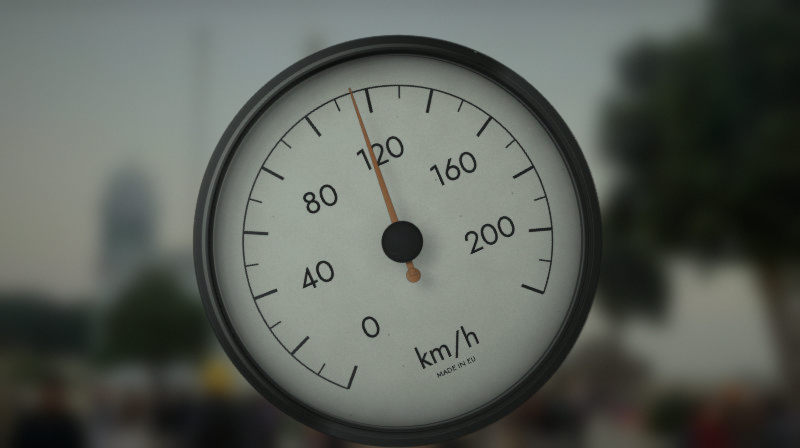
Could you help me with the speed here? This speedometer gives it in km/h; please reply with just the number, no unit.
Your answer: 115
